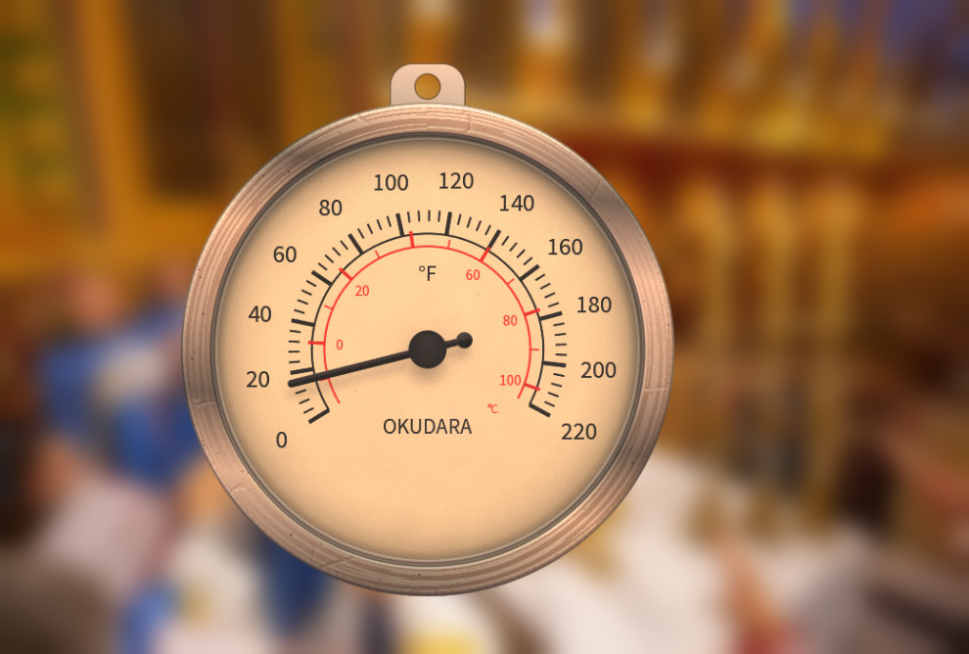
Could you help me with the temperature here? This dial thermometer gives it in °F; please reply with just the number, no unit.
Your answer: 16
